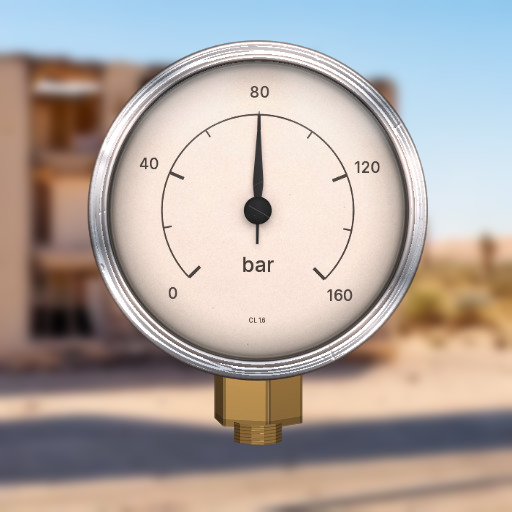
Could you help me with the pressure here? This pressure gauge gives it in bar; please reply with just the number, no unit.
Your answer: 80
